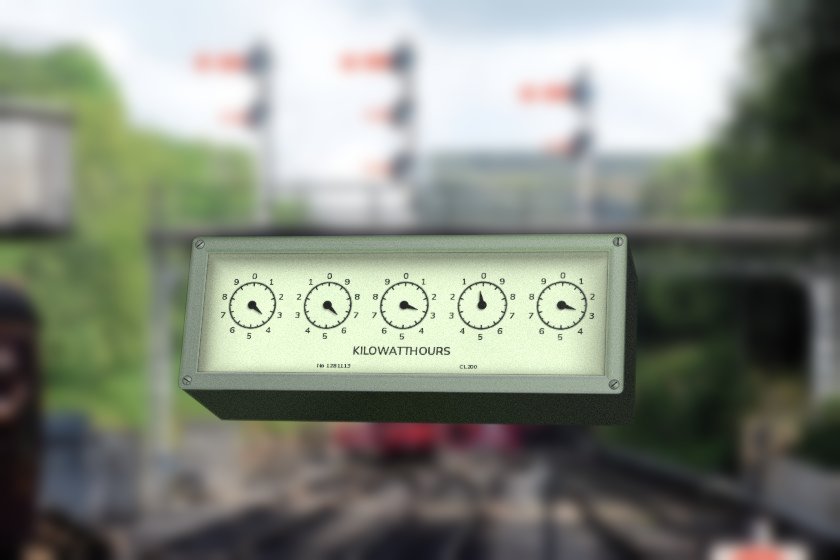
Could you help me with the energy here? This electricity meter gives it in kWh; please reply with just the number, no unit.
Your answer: 36303
